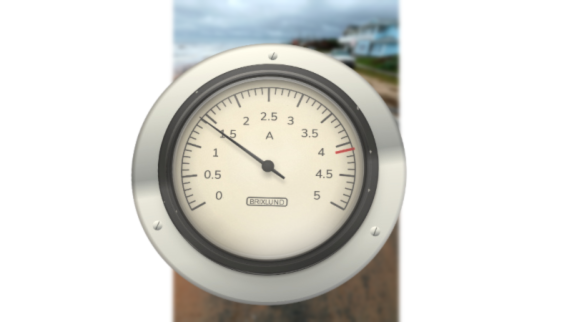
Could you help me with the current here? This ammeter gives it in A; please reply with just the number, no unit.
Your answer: 1.4
